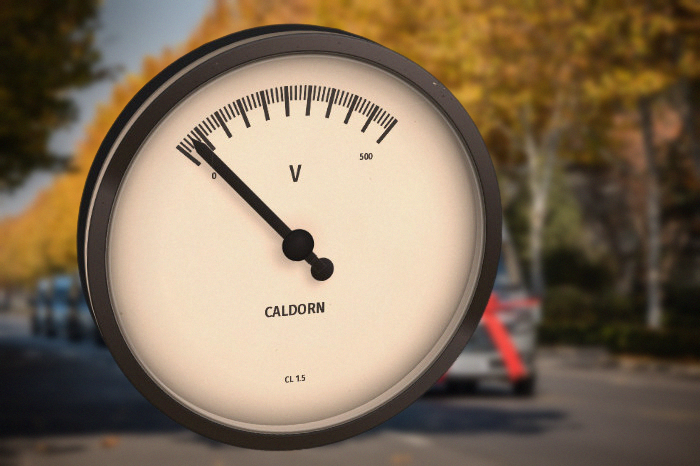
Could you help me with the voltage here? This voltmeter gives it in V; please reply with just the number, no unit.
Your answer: 30
